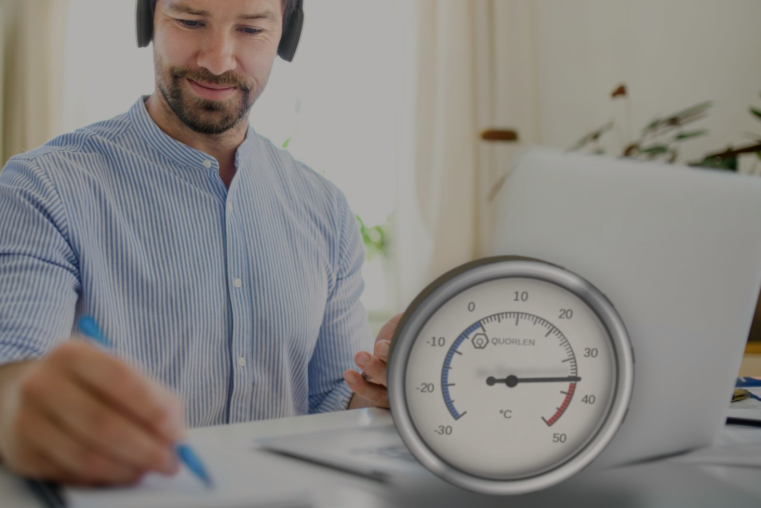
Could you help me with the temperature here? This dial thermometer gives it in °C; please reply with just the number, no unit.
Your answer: 35
